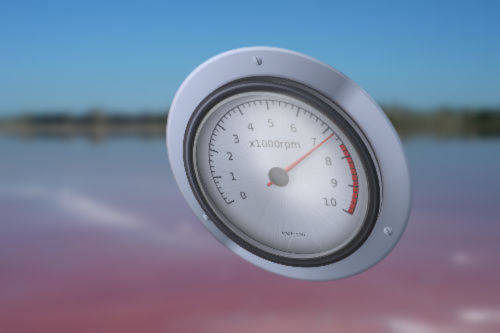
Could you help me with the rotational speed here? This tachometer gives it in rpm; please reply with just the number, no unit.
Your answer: 7200
